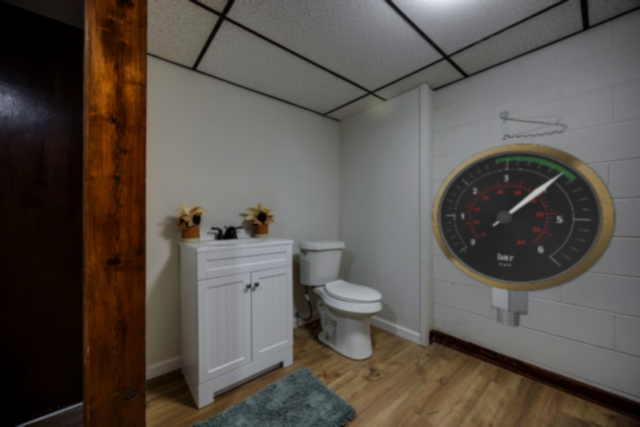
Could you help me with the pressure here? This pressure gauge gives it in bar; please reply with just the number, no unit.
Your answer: 4
